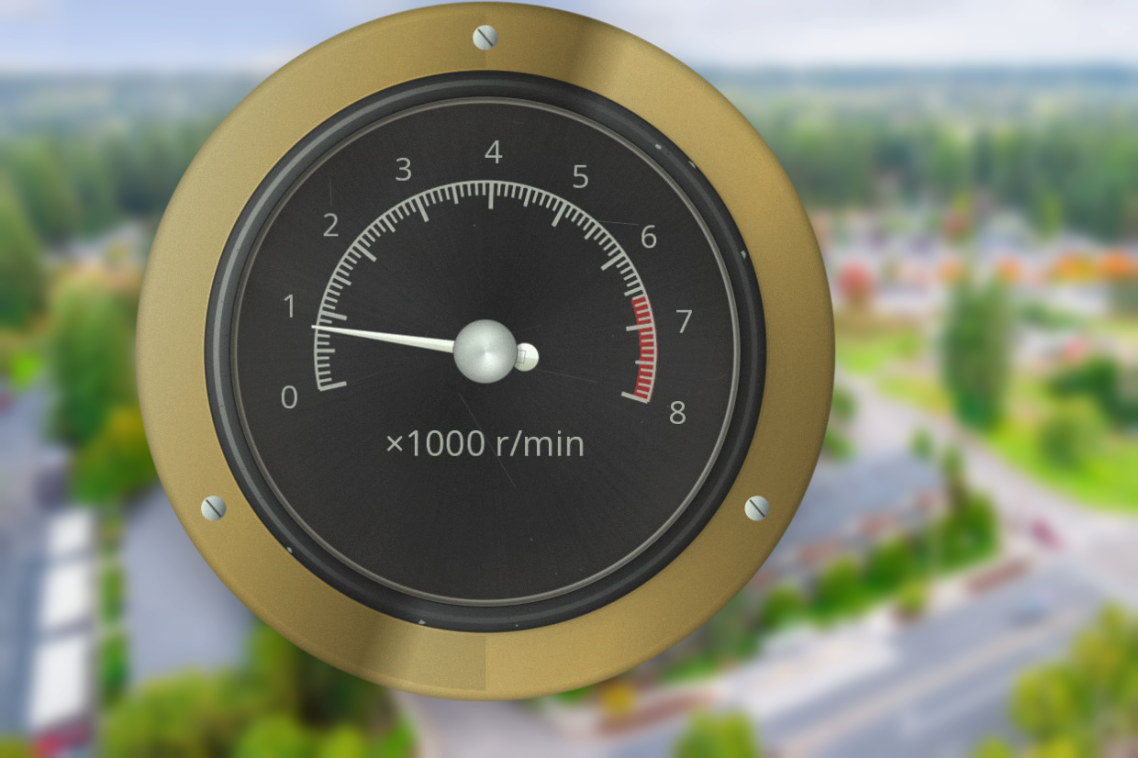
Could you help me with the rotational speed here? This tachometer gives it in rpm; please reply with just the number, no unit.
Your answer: 800
